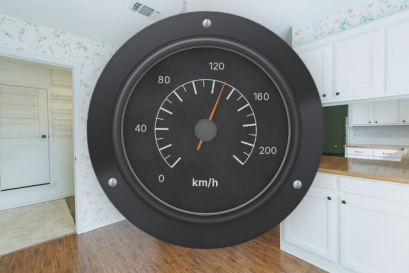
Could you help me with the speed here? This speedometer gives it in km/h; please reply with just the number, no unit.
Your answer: 130
